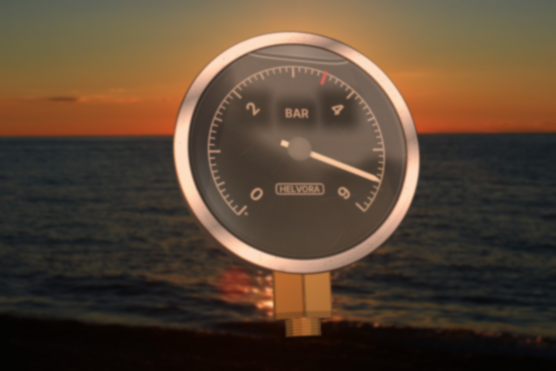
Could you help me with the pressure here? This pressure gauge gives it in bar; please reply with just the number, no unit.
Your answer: 5.5
